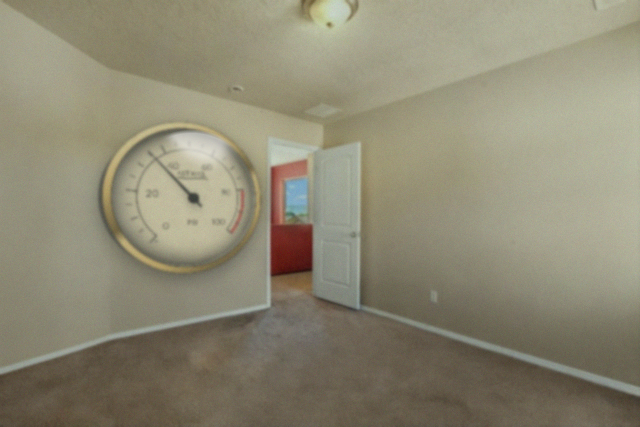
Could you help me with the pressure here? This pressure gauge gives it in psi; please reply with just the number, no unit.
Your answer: 35
